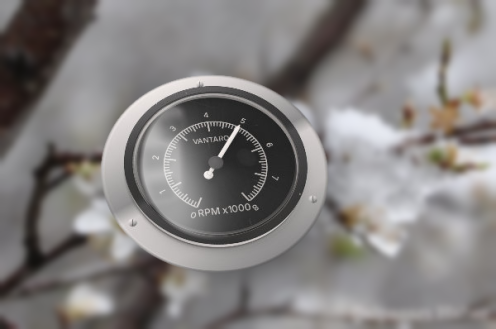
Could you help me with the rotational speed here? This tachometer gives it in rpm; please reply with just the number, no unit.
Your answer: 5000
